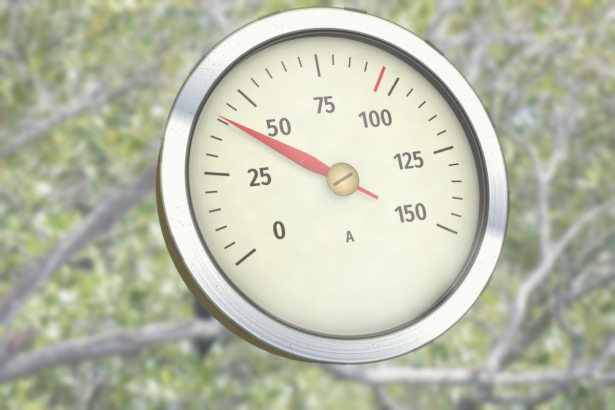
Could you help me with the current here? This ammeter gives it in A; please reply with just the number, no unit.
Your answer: 40
